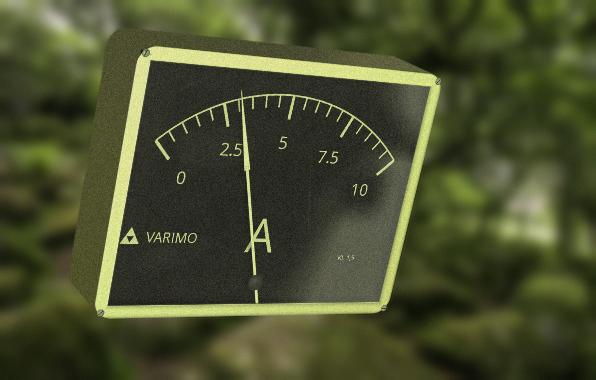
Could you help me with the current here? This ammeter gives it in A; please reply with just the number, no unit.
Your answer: 3
